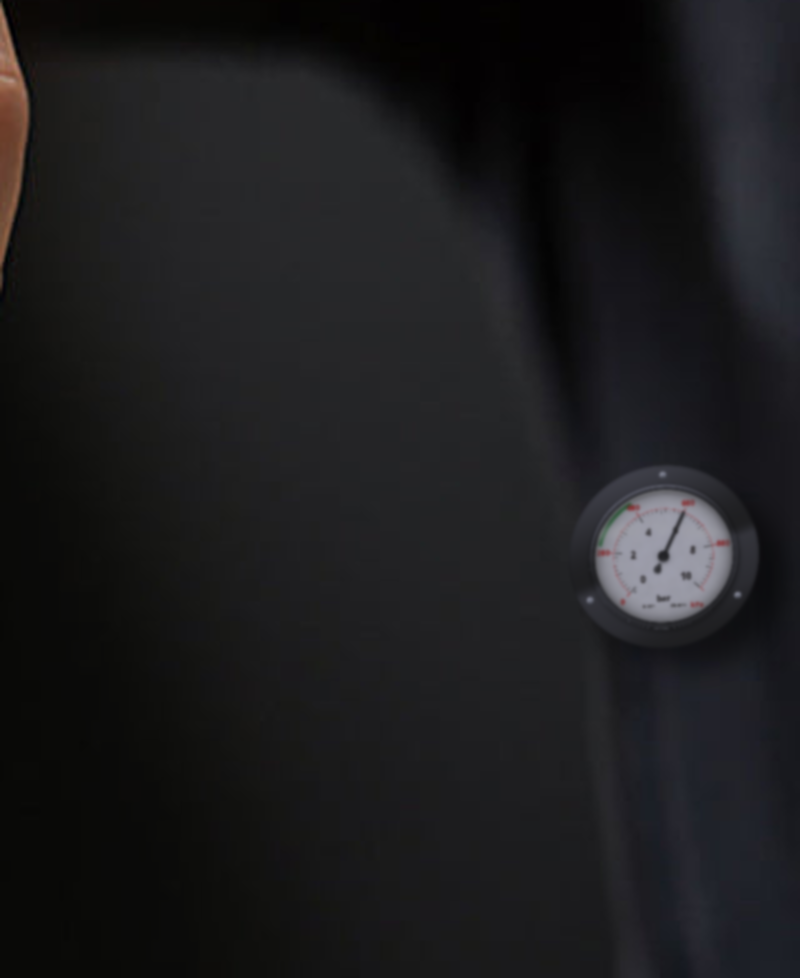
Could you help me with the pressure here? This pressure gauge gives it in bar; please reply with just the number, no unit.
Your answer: 6
